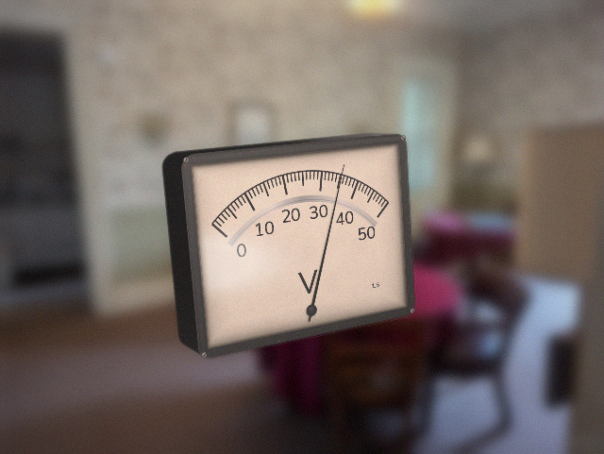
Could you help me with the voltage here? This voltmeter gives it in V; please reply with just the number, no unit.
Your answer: 35
